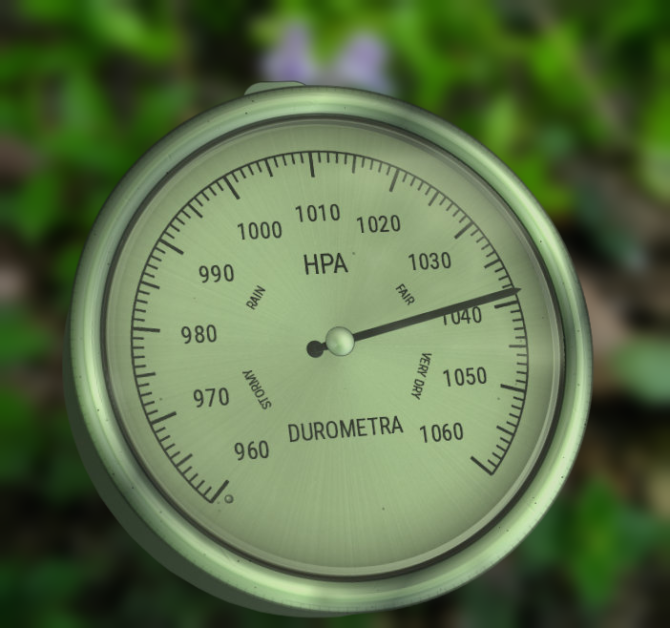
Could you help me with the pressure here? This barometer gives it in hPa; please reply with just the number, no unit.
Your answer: 1039
